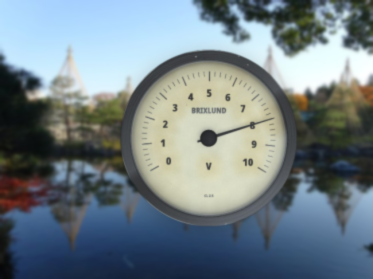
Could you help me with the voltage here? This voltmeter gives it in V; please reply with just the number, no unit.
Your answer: 8
